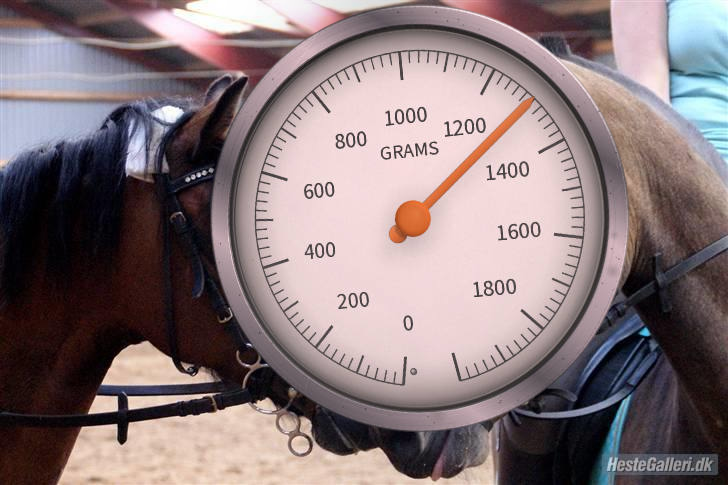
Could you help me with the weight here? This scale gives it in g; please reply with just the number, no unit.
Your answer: 1300
